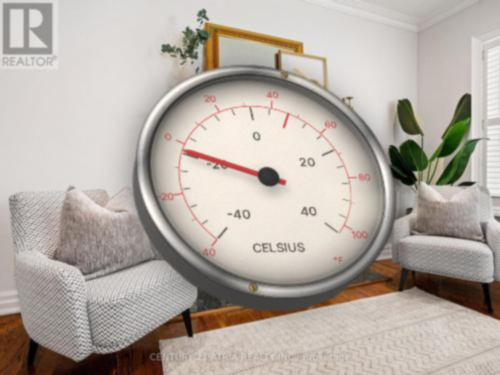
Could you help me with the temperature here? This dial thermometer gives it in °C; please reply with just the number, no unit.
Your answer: -20
